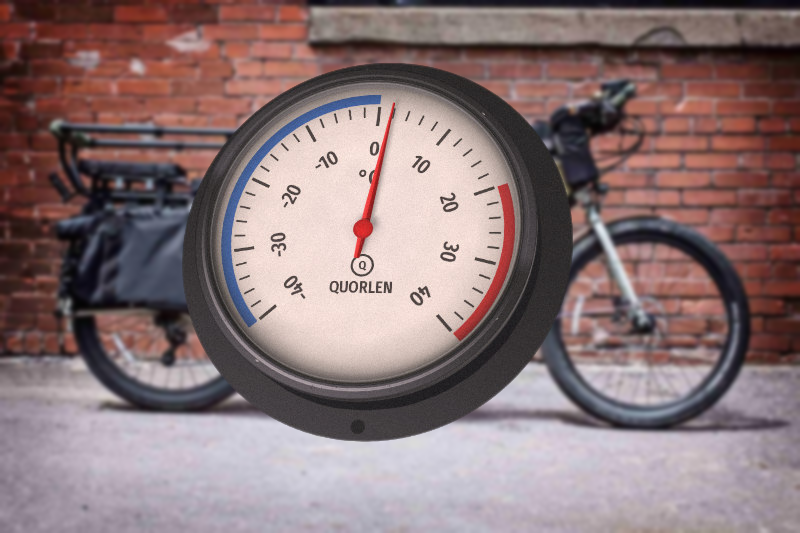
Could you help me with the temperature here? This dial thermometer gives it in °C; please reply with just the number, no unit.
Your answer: 2
